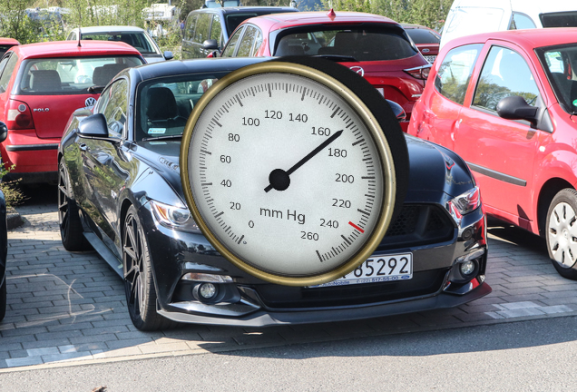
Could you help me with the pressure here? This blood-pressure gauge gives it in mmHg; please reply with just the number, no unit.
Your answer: 170
